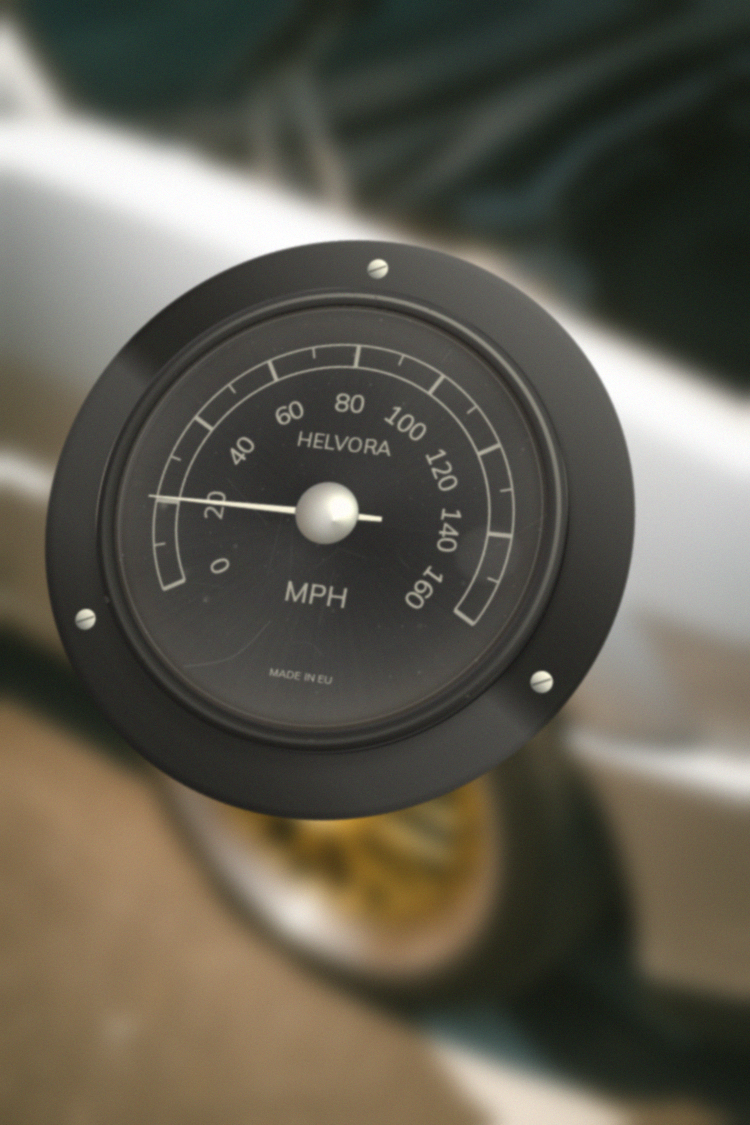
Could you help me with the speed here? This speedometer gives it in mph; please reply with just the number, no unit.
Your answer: 20
